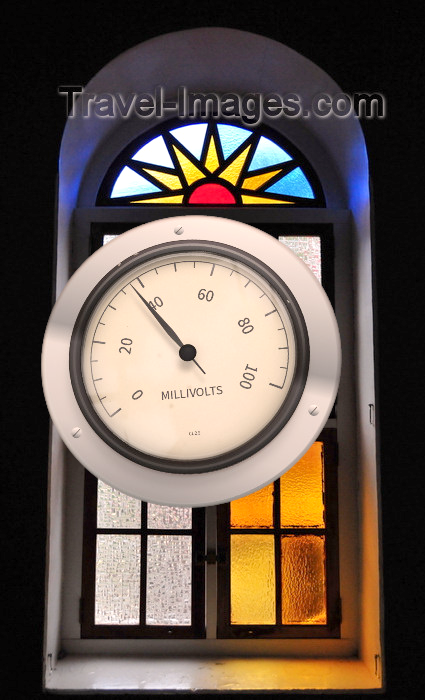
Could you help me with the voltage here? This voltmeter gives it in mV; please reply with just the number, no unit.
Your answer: 37.5
